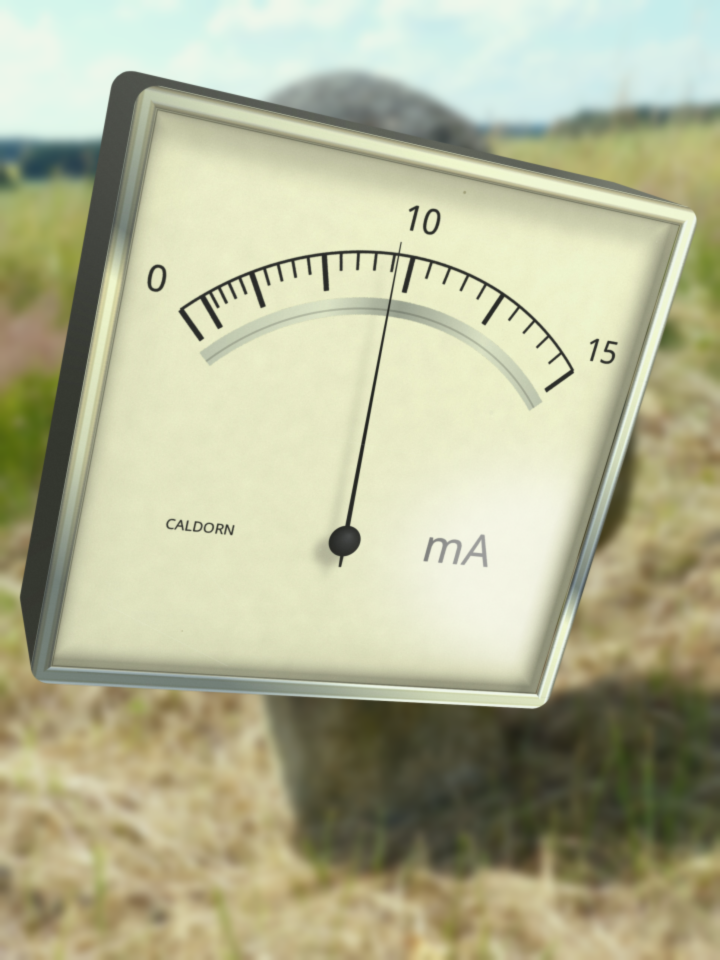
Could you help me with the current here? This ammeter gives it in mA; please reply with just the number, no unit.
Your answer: 9.5
